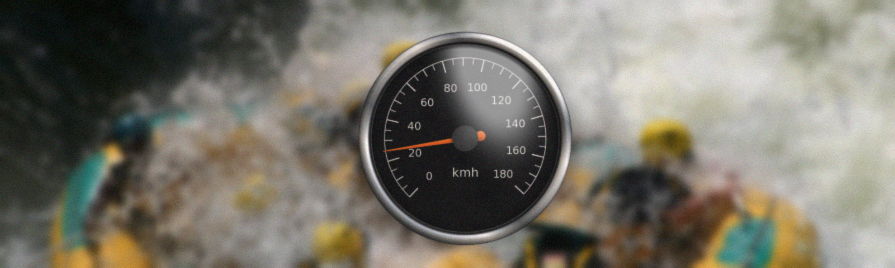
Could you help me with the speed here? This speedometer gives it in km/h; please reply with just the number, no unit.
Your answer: 25
